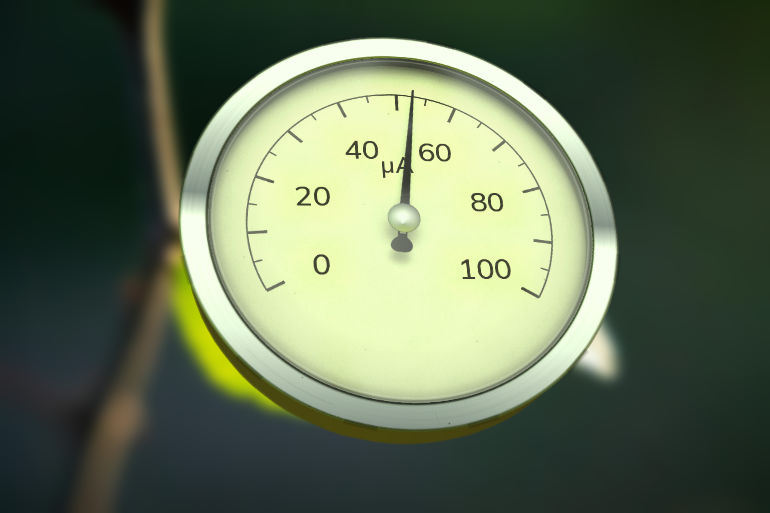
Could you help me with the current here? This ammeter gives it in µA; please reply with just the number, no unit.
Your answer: 52.5
